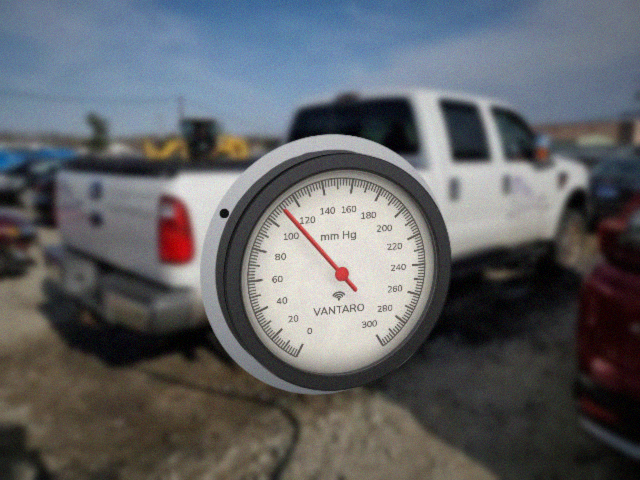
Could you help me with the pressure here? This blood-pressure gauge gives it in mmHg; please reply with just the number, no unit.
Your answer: 110
